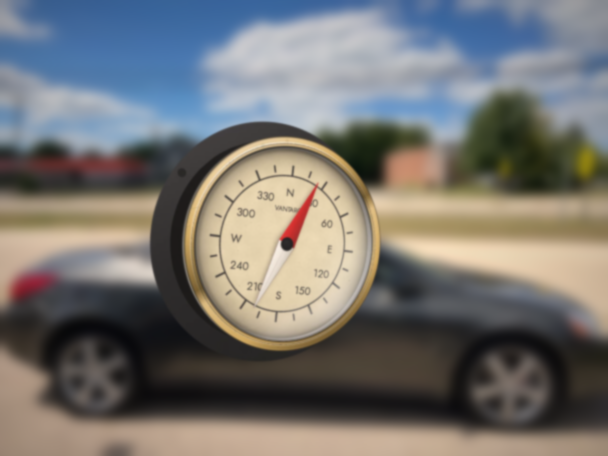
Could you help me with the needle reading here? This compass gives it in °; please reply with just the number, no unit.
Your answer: 22.5
